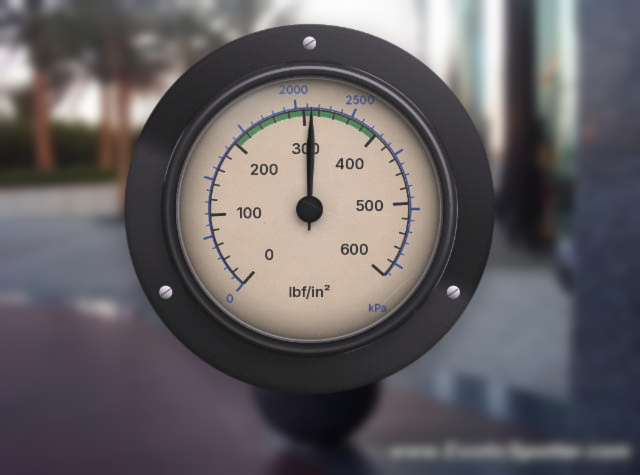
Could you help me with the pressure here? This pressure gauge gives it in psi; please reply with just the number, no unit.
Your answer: 310
